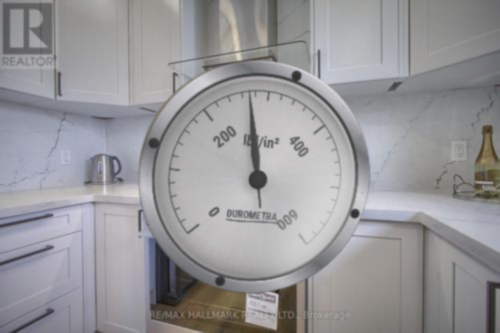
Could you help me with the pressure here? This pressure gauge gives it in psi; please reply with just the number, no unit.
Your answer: 270
